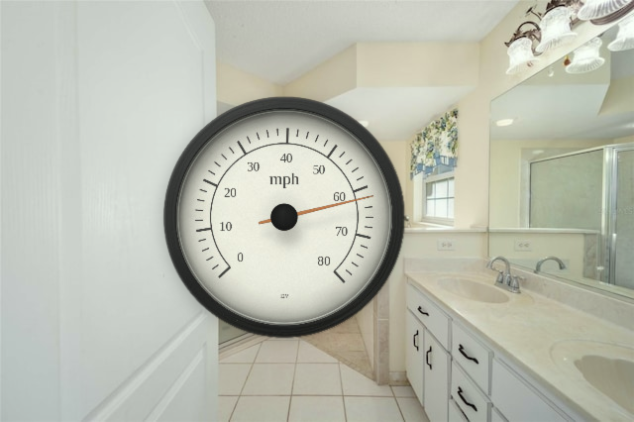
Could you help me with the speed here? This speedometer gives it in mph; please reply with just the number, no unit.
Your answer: 62
